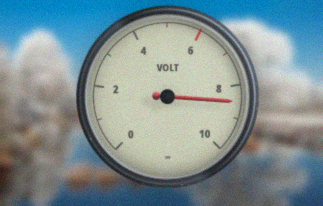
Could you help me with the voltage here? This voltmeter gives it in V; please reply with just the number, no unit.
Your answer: 8.5
